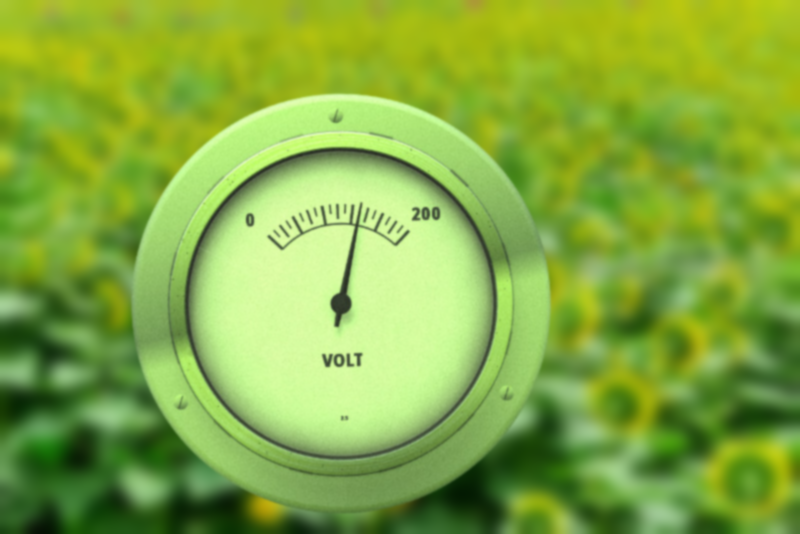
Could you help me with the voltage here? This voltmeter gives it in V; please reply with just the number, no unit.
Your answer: 130
